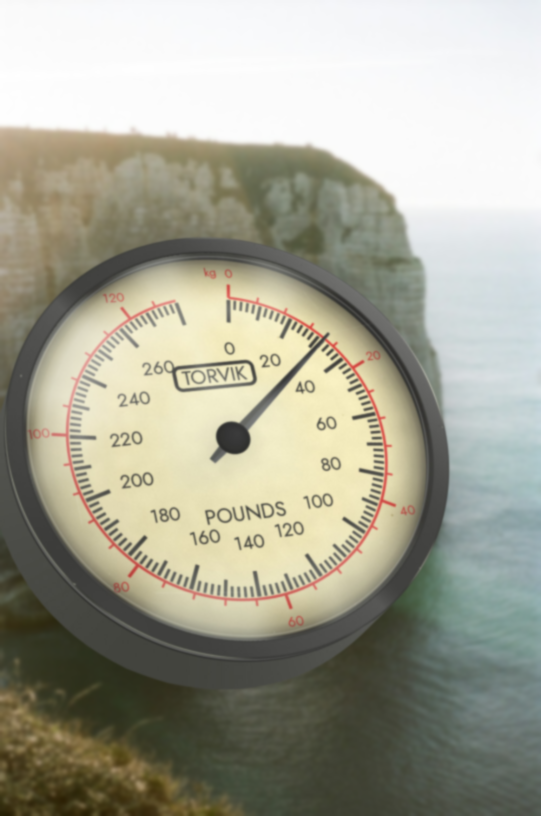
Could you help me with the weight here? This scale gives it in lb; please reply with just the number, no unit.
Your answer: 32
